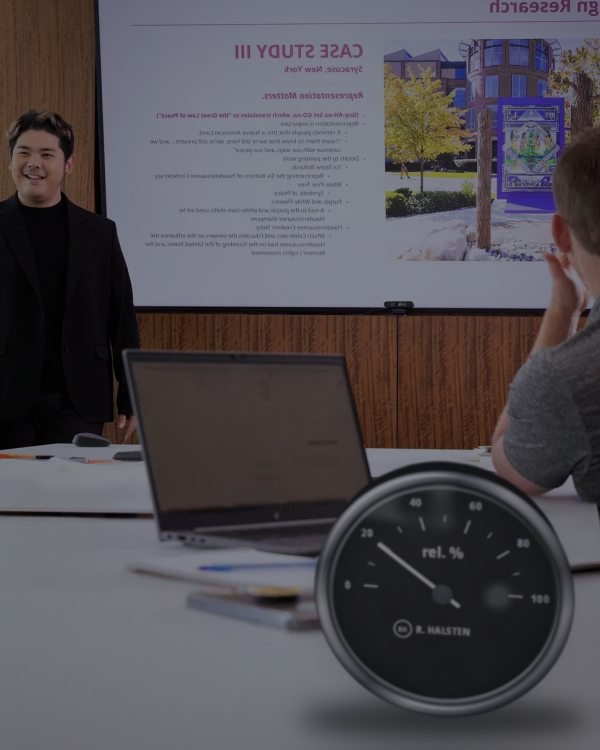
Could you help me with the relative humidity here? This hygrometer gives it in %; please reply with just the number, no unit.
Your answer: 20
